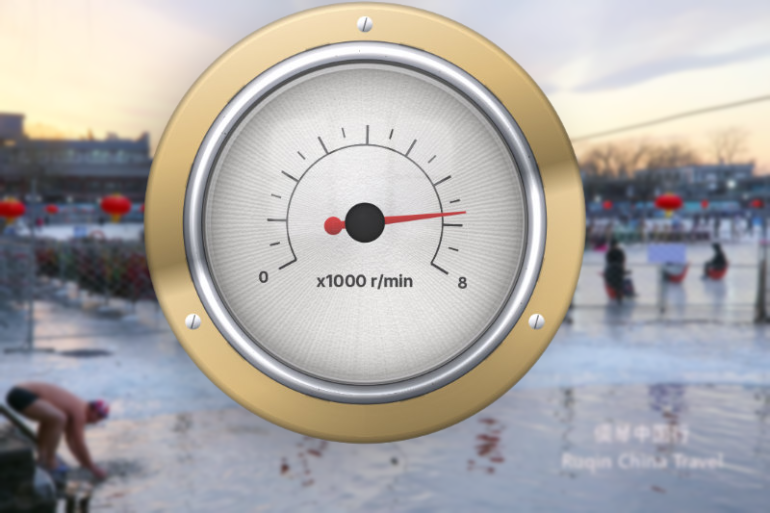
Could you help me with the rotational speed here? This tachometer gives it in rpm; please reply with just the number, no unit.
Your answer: 6750
